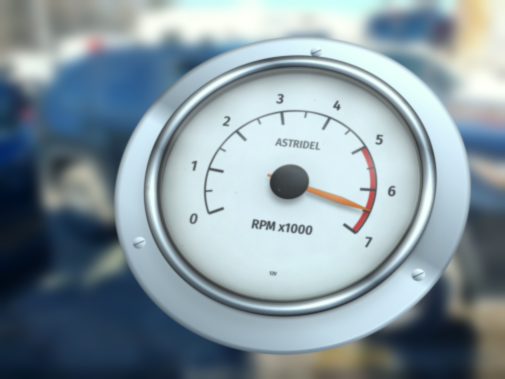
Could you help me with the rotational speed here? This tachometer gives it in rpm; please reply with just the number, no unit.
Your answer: 6500
